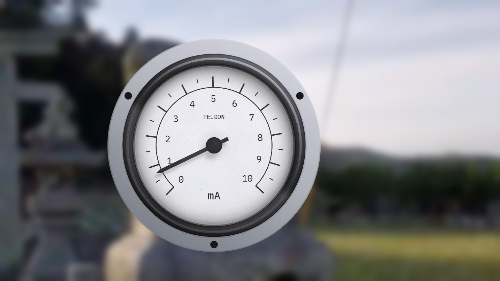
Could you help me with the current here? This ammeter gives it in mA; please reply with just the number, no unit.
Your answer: 0.75
